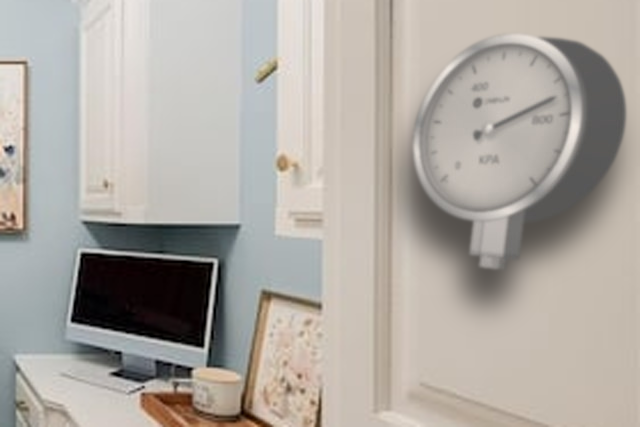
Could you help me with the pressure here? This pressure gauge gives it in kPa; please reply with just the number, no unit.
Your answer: 750
